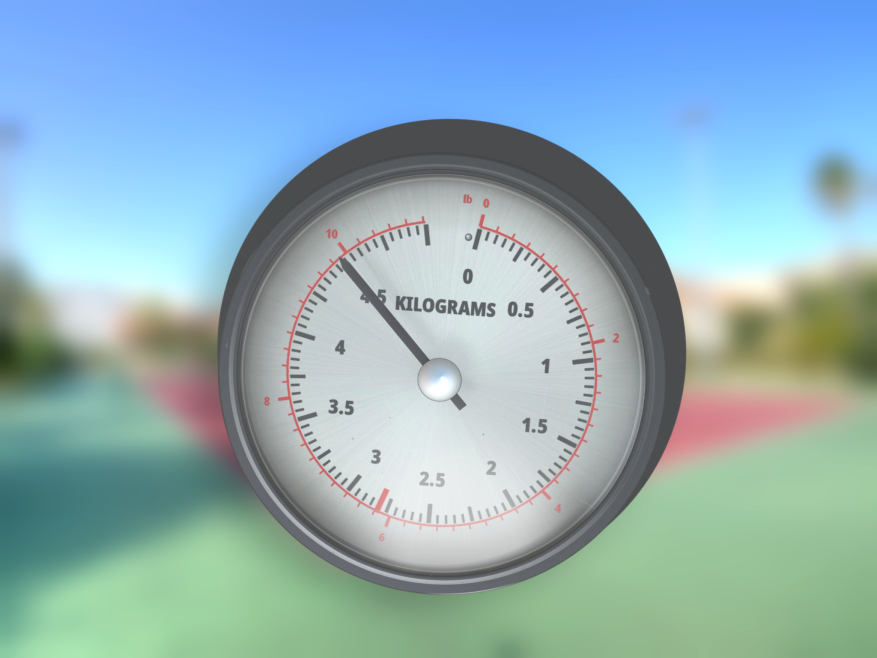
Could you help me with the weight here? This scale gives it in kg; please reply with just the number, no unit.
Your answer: 4.5
